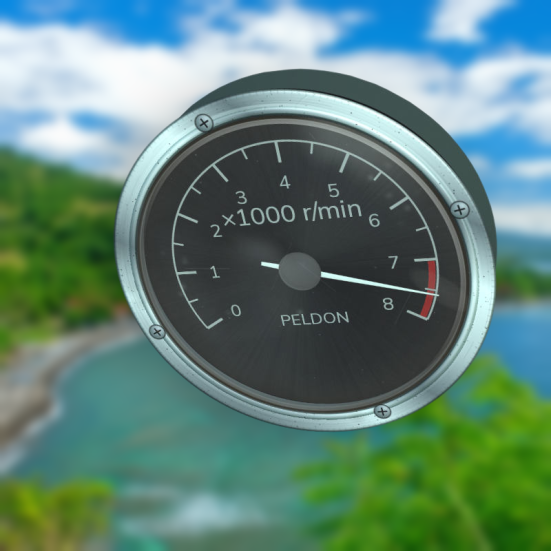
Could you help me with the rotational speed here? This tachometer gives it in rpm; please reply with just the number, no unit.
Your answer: 7500
